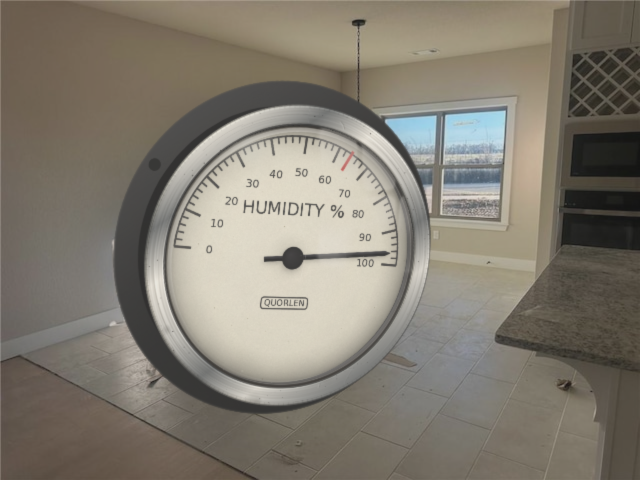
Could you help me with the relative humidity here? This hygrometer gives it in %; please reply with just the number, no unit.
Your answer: 96
